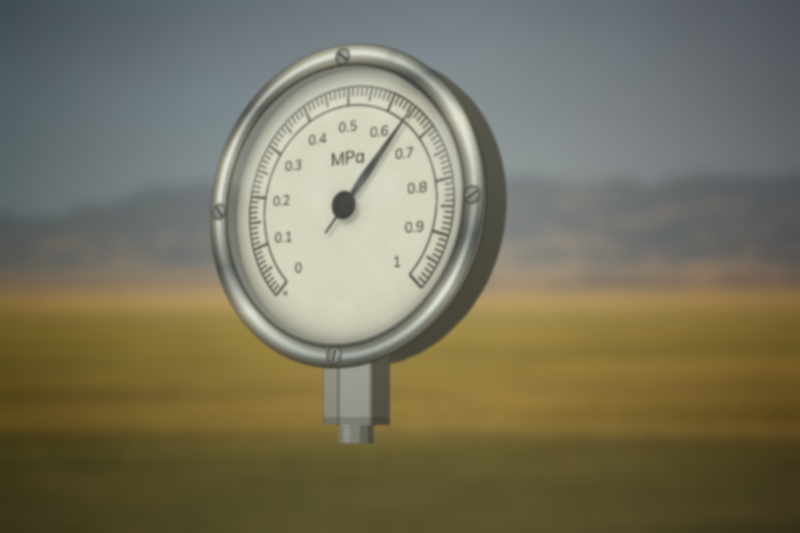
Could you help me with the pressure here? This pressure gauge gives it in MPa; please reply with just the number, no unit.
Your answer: 0.65
